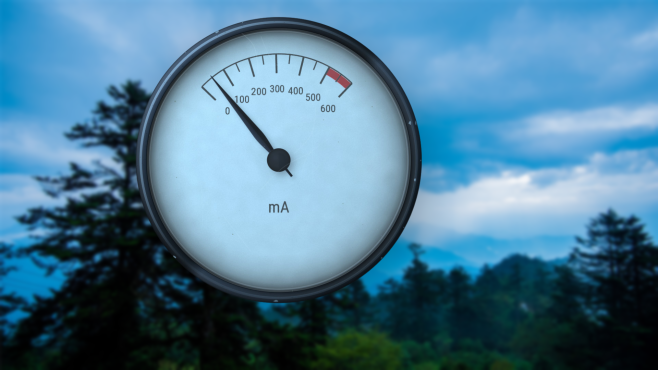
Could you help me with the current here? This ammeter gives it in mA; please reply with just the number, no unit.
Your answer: 50
